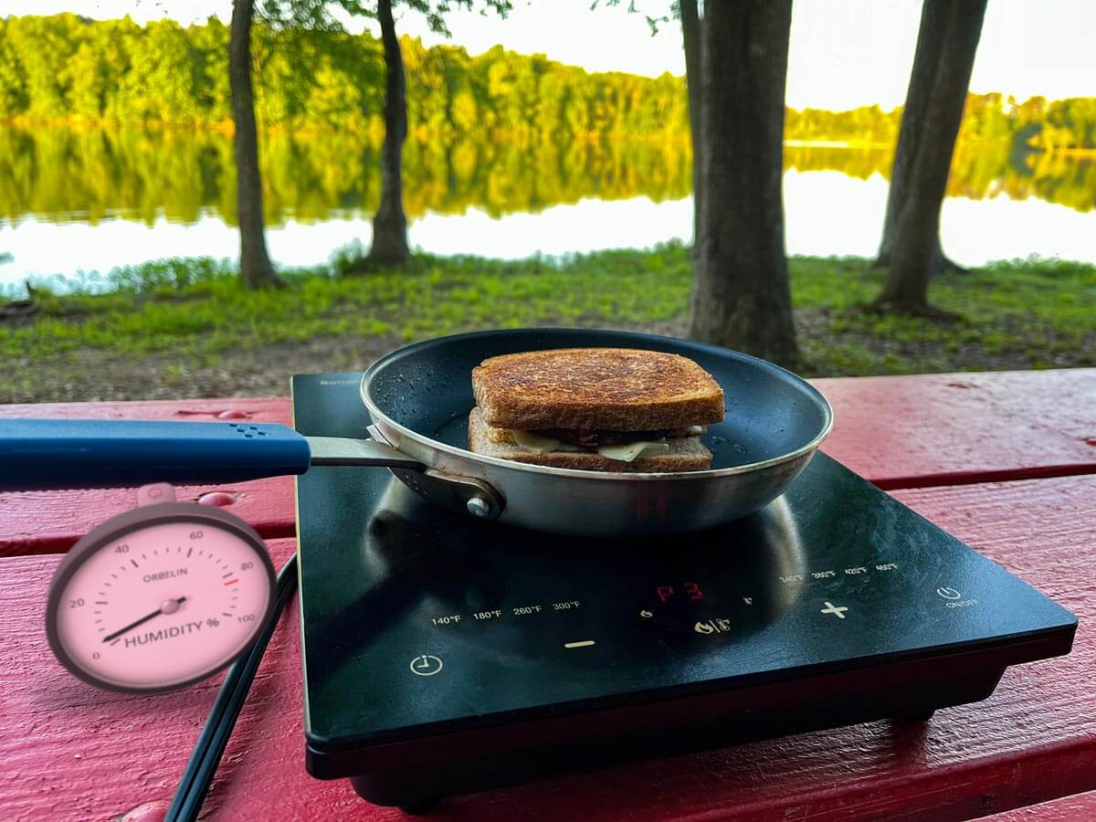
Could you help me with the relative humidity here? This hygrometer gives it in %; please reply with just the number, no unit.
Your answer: 4
